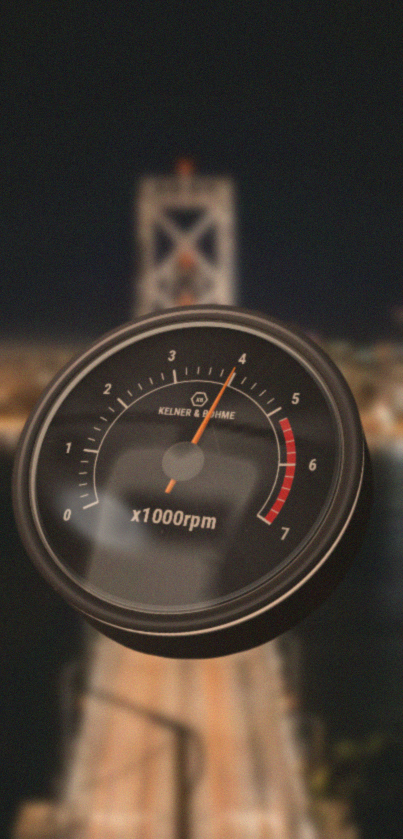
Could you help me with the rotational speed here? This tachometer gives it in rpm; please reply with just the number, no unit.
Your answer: 4000
